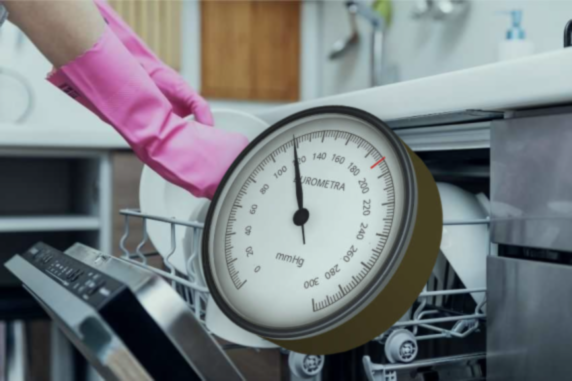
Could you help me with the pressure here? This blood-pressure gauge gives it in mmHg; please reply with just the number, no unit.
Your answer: 120
